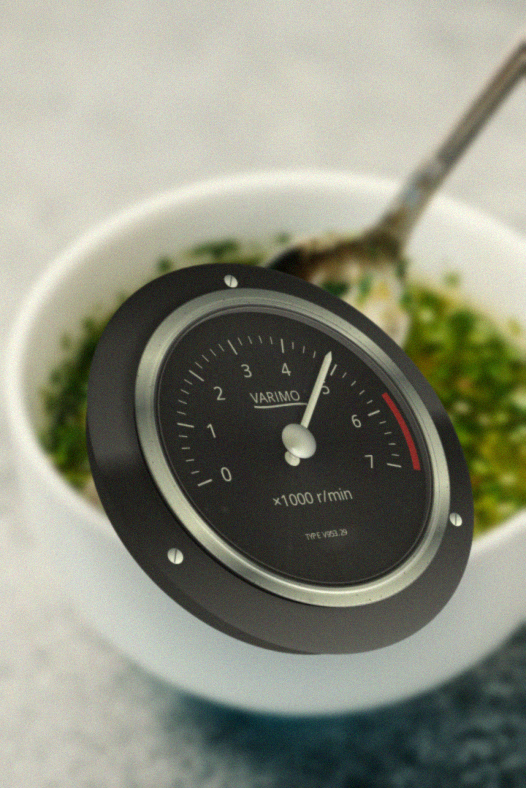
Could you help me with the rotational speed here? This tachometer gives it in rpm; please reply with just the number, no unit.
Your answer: 4800
